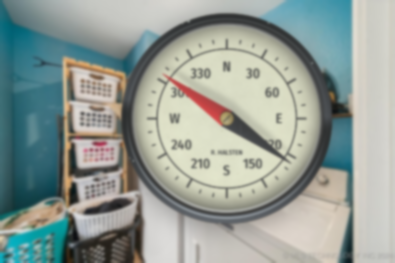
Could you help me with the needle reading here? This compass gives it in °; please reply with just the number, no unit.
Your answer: 305
